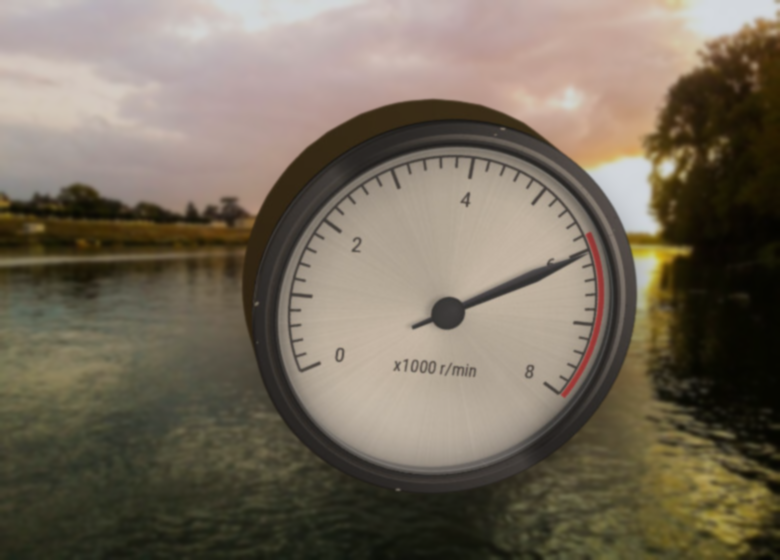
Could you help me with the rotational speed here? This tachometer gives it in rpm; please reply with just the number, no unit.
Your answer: 6000
